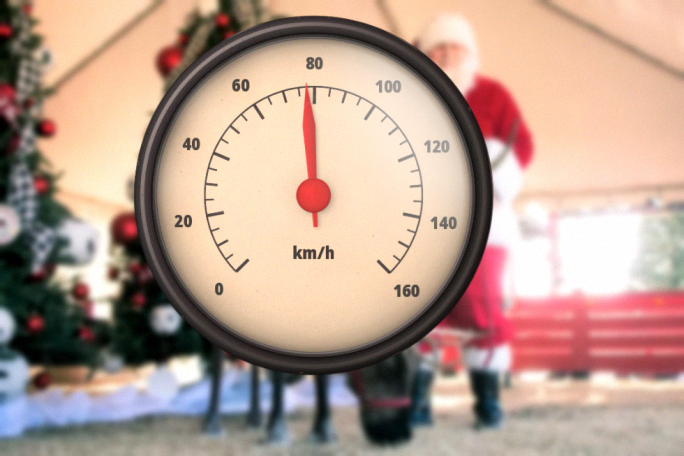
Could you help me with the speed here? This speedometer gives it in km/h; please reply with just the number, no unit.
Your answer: 77.5
